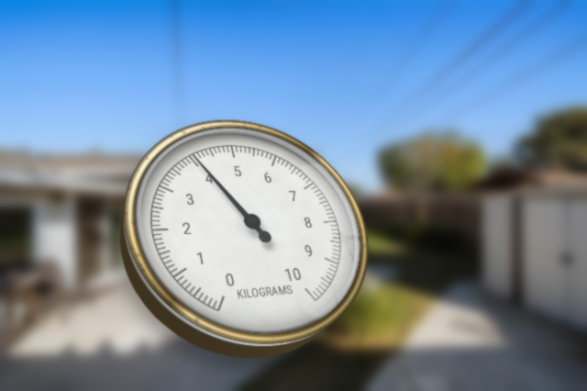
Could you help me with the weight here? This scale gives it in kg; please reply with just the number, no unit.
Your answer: 4
